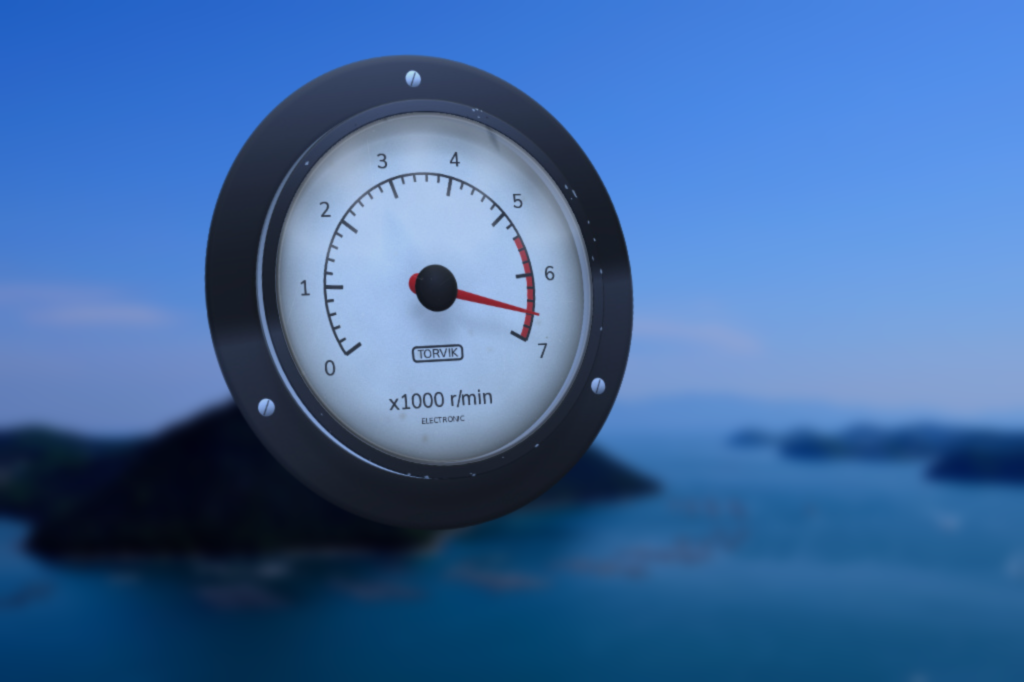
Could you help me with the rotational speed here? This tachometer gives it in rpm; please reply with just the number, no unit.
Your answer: 6600
